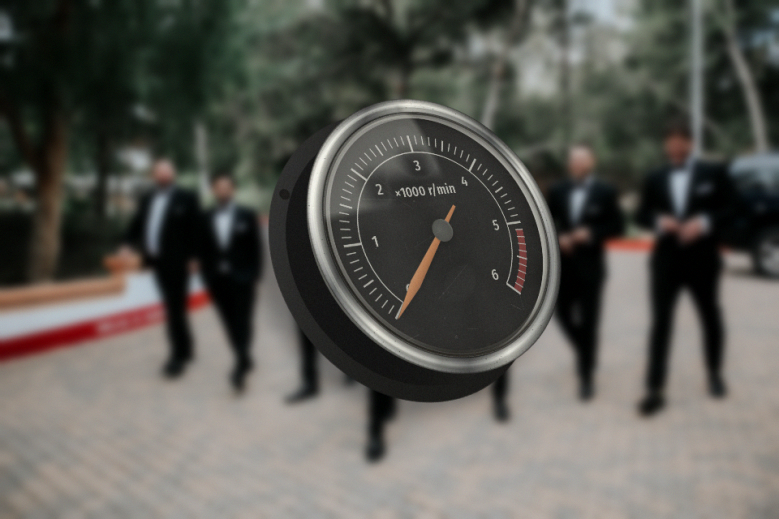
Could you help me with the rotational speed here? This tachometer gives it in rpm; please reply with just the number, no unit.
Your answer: 0
